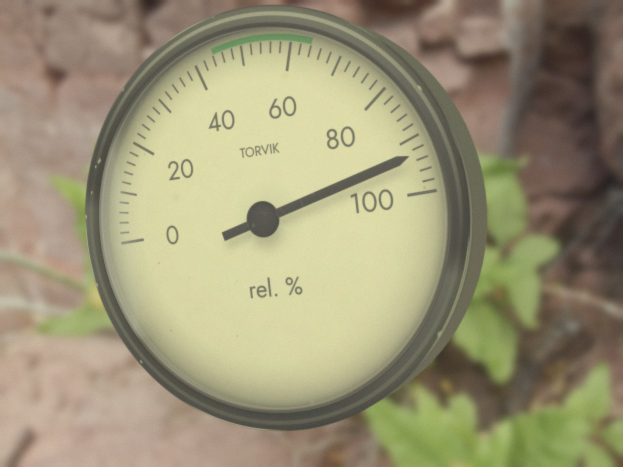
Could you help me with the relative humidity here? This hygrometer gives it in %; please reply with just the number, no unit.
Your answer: 93
